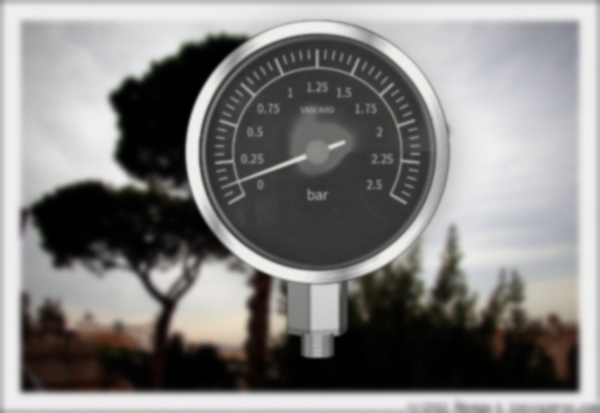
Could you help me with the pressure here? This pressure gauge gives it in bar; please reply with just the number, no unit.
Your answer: 0.1
